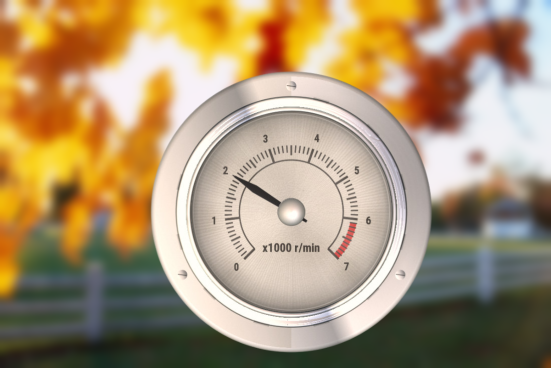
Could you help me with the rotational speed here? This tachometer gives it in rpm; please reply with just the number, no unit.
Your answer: 2000
